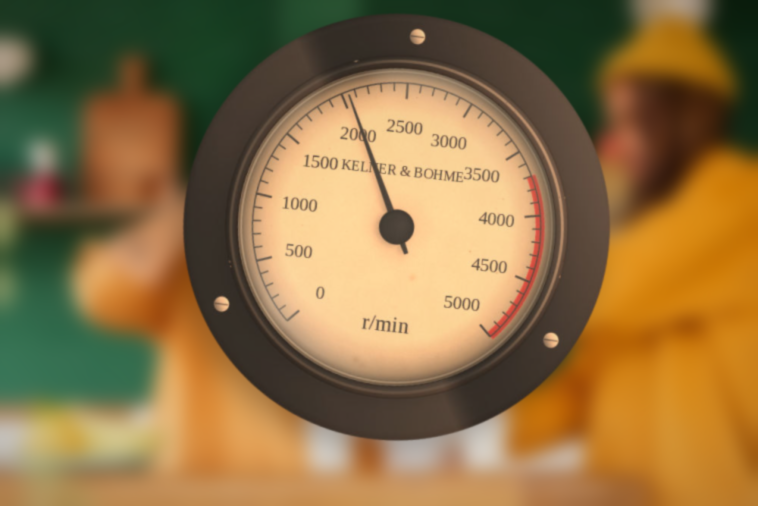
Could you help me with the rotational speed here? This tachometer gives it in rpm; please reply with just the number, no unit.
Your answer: 2050
